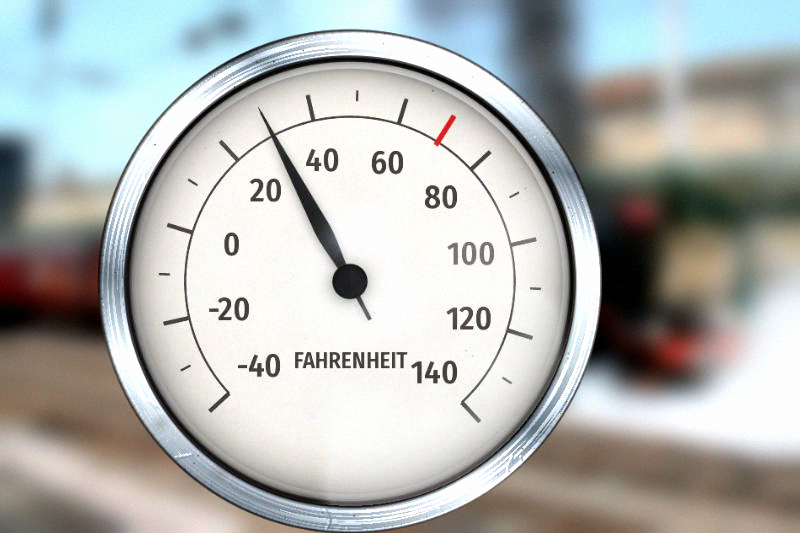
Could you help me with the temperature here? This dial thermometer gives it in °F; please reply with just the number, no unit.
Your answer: 30
